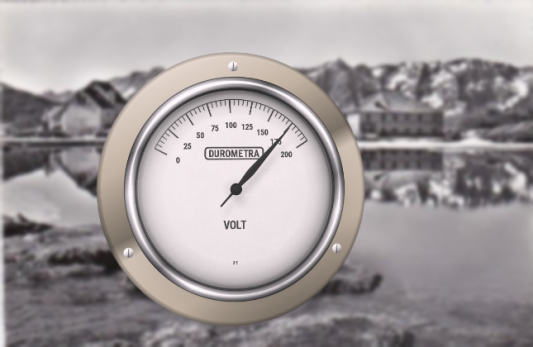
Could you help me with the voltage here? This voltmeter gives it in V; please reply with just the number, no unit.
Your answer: 175
